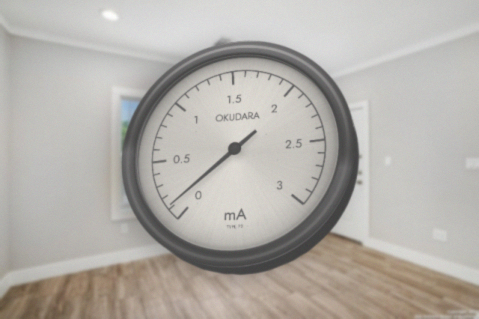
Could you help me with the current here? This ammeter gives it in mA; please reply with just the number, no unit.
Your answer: 0.1
